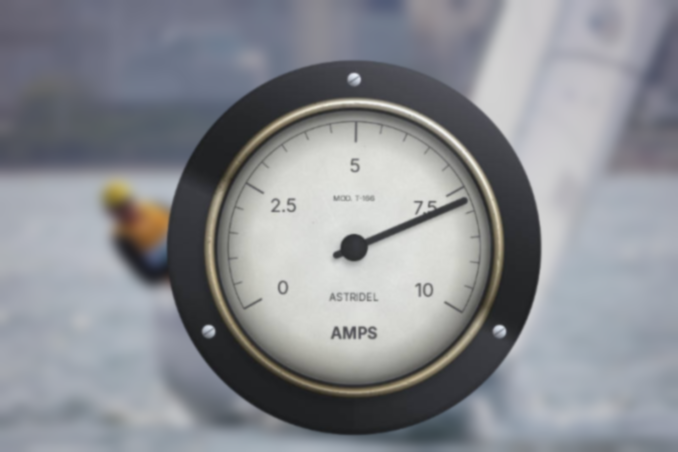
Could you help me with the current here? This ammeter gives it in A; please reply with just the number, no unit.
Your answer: 7.75
